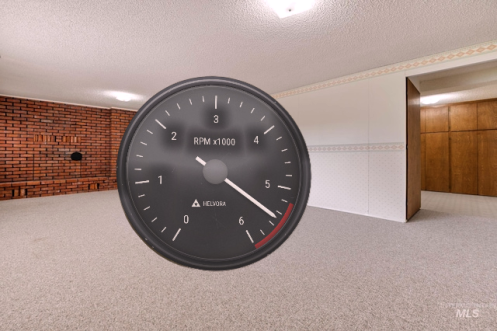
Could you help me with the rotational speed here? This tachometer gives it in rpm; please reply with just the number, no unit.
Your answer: 5500
